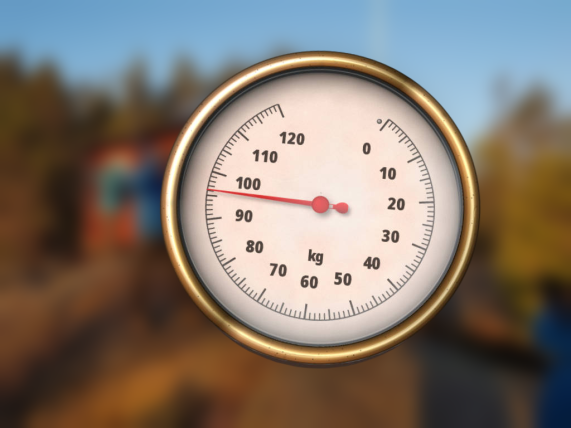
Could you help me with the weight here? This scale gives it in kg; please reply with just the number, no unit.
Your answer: 96
